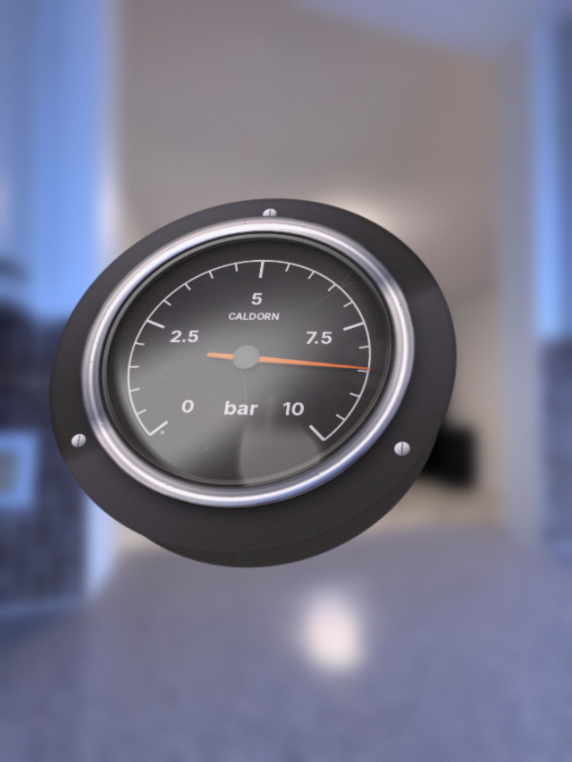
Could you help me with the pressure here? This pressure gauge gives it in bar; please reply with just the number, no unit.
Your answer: 8.5
